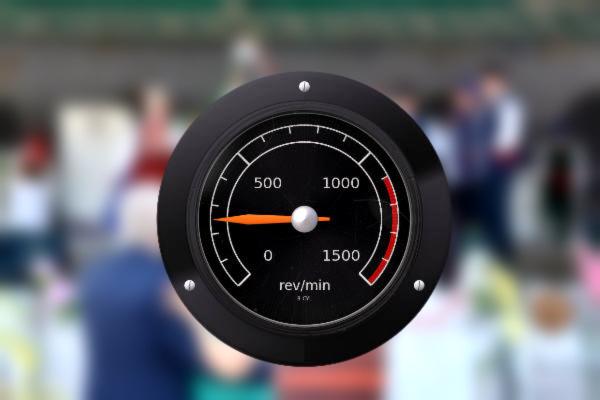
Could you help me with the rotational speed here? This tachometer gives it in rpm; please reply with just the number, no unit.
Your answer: 250
